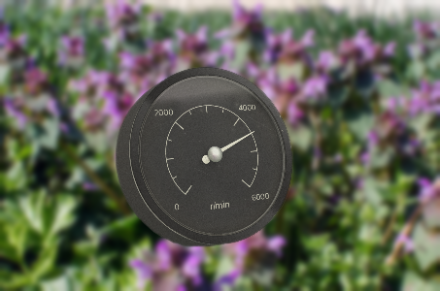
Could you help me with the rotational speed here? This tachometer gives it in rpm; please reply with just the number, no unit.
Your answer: 4500
